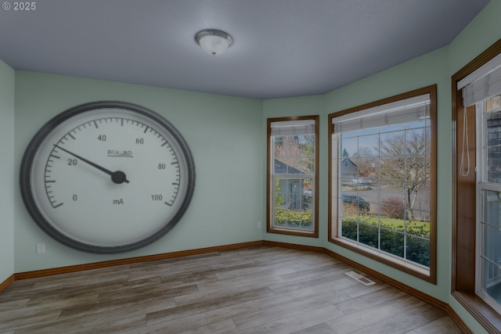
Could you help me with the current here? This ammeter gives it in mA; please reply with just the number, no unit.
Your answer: 24
